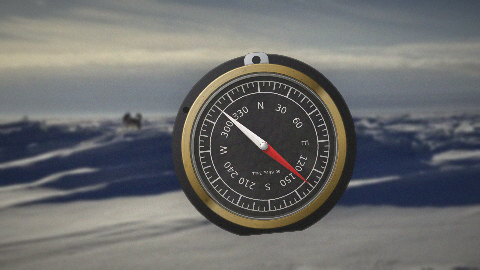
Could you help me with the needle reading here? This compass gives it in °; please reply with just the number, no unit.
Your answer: 135
